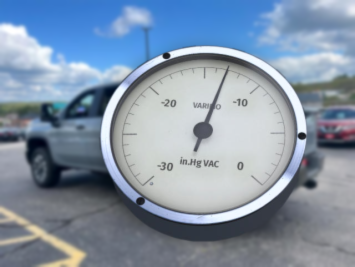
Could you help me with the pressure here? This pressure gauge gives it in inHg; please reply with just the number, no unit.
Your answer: -13
